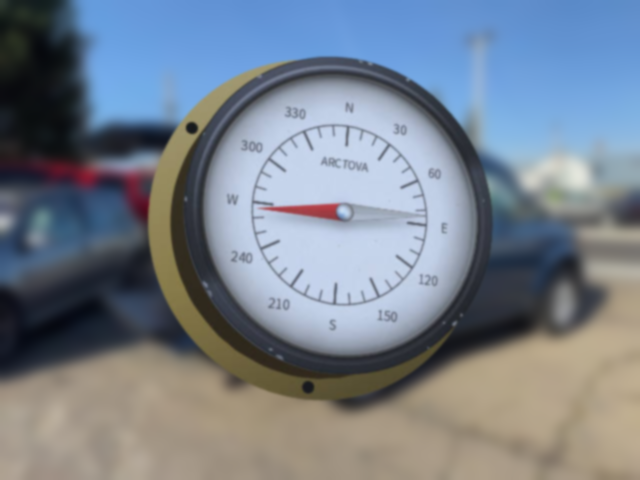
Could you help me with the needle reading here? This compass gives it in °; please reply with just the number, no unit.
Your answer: 265
